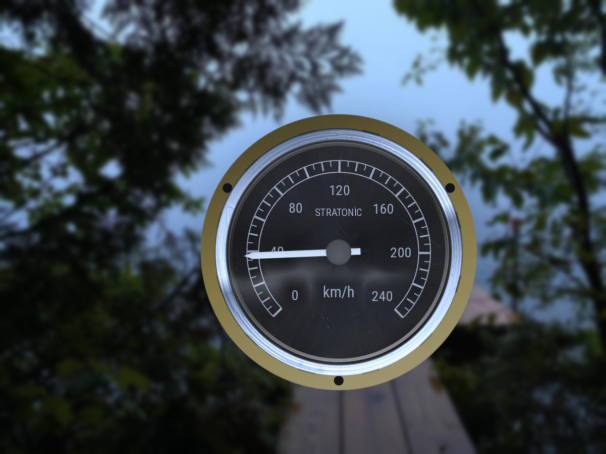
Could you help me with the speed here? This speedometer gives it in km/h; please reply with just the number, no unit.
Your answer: 37.5
